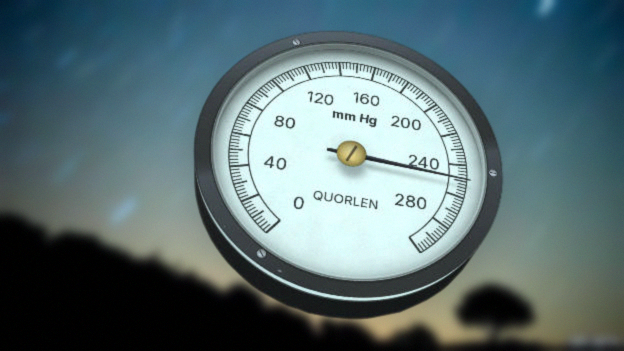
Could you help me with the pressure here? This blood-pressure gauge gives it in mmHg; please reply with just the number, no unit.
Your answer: 250
